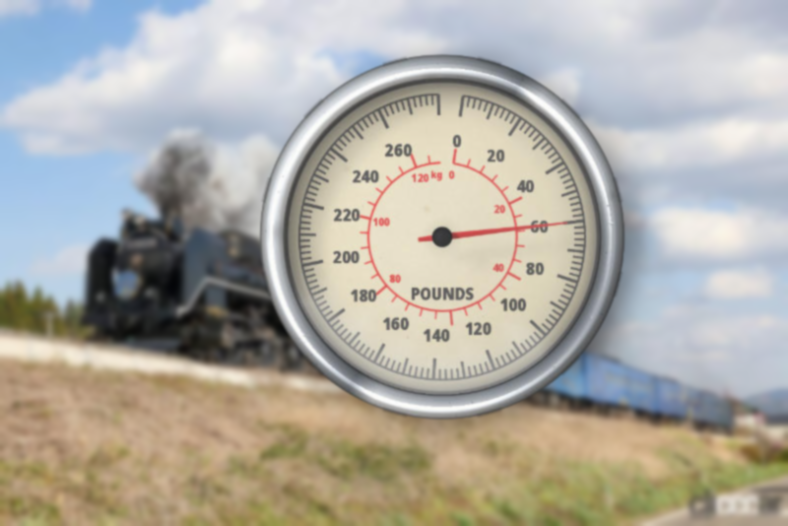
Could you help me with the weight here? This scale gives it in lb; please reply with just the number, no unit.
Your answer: 60
